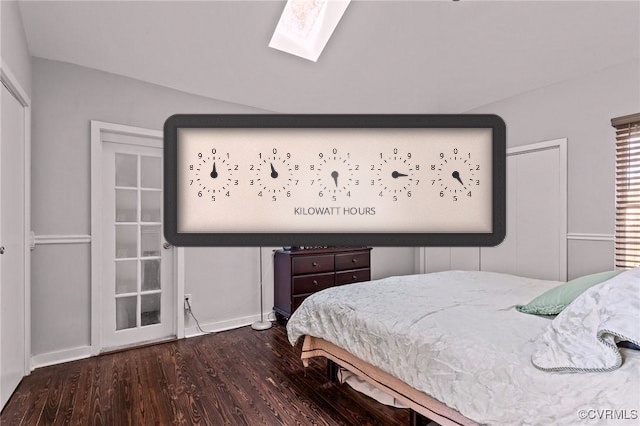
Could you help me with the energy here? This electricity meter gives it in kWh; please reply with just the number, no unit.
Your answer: 474
